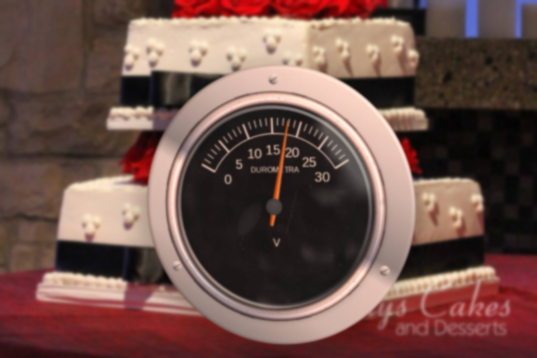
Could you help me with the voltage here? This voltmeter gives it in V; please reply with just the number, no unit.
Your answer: 18
